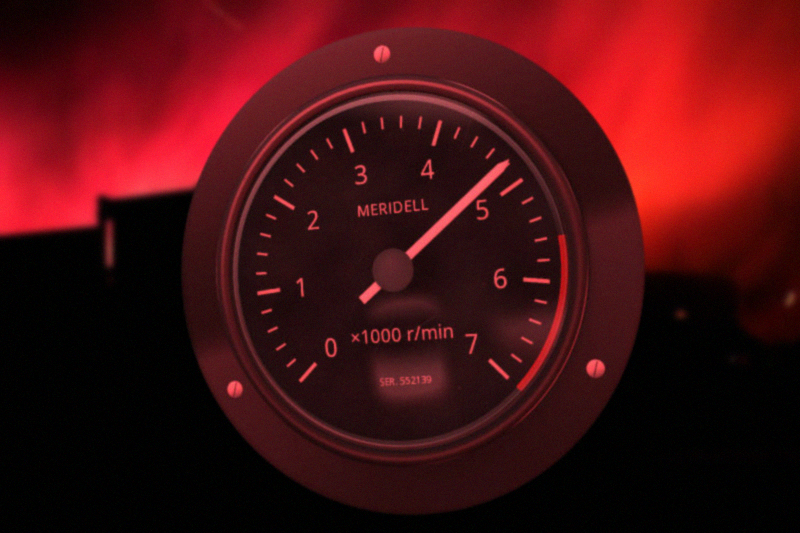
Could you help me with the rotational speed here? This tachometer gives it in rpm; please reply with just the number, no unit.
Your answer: 4800
